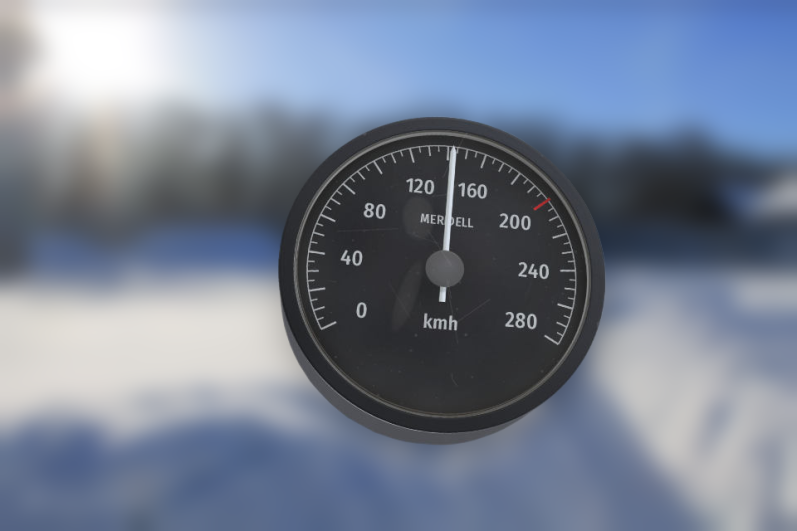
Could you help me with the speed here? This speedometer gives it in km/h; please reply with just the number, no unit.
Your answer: 142.5
